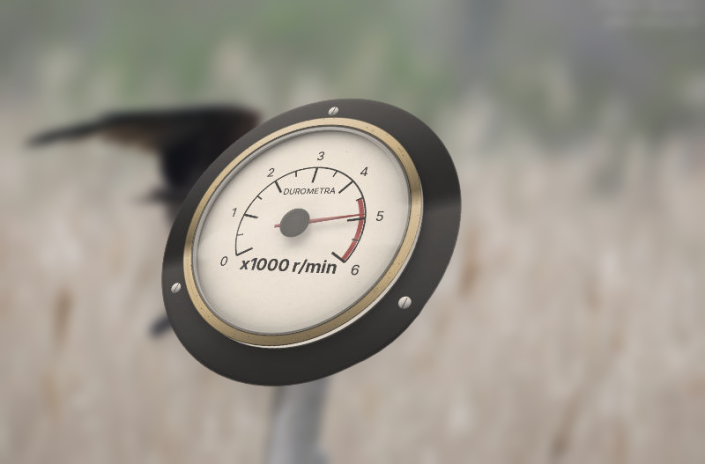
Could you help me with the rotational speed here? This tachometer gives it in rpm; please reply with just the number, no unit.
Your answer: 5000
